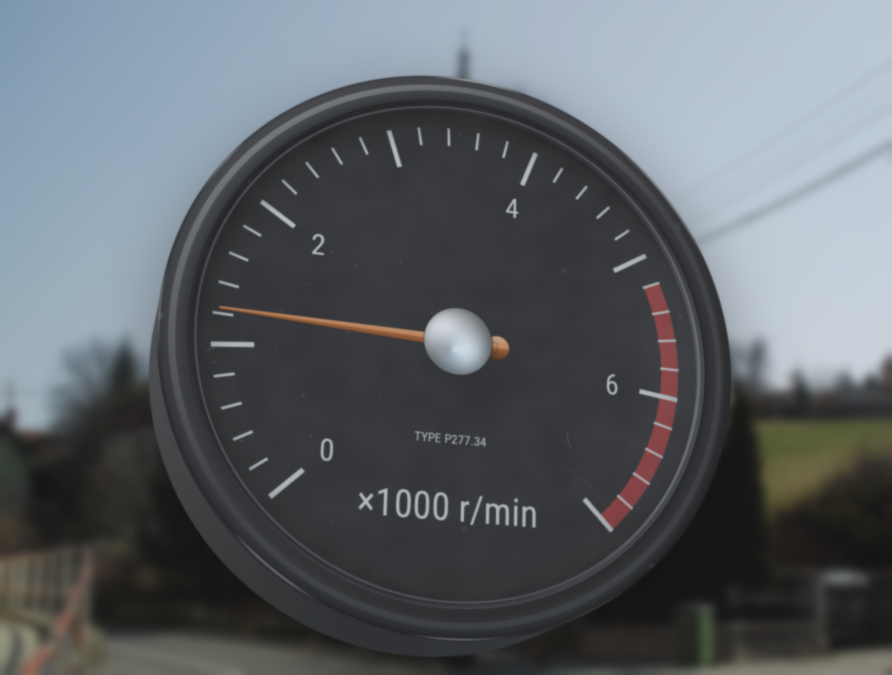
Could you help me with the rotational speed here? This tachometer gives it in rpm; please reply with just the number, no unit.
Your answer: 1200
